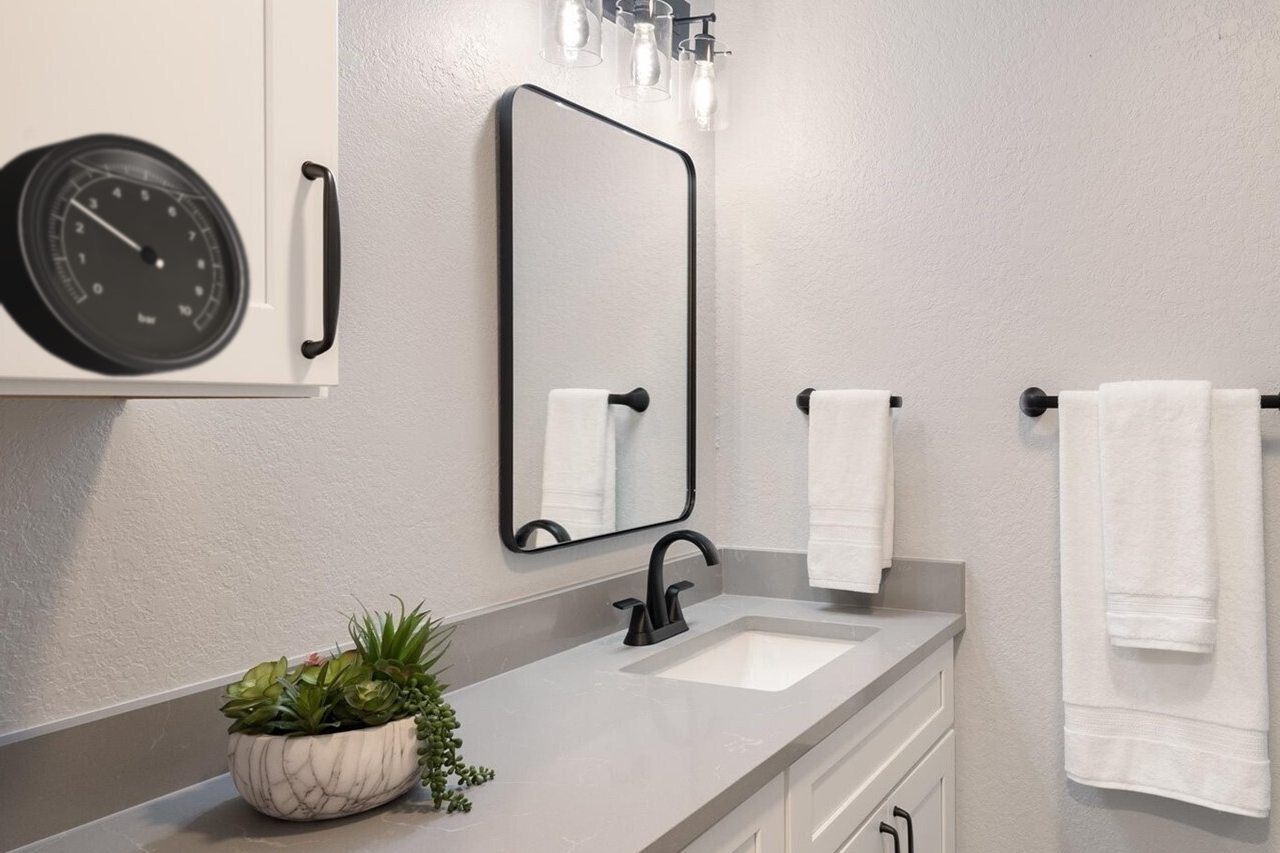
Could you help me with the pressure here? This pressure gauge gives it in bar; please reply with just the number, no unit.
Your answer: 2.5
